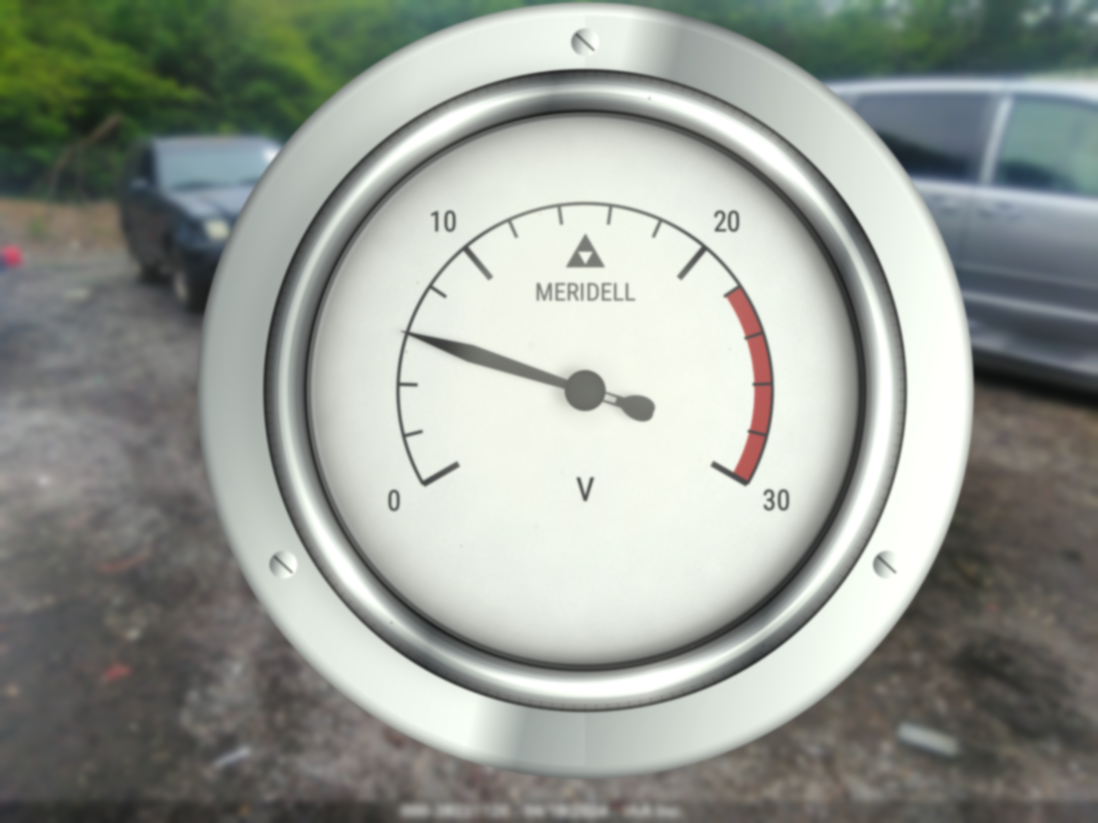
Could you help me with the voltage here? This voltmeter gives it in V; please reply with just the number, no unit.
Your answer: 6
